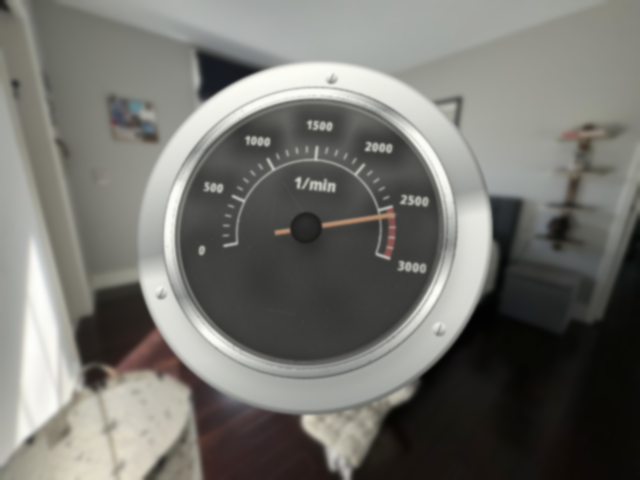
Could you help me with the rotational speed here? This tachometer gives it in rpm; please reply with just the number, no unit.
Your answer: 2600
